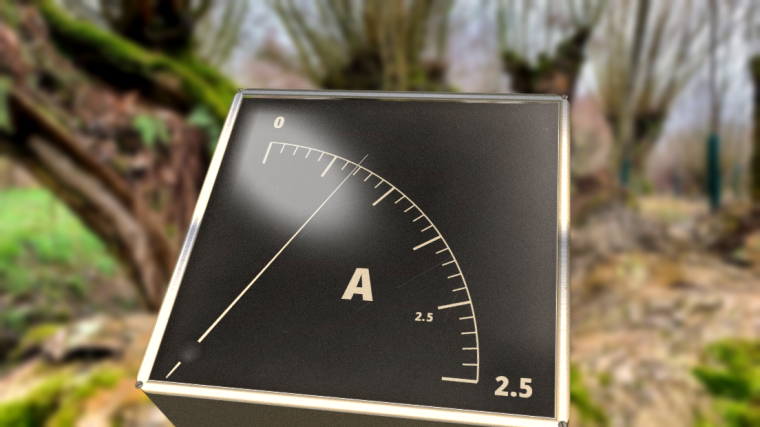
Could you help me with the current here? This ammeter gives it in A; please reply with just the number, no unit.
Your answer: 0.7
